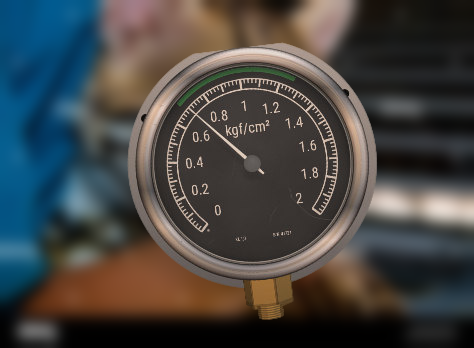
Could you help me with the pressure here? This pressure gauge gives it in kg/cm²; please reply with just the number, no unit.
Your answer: 0.7
